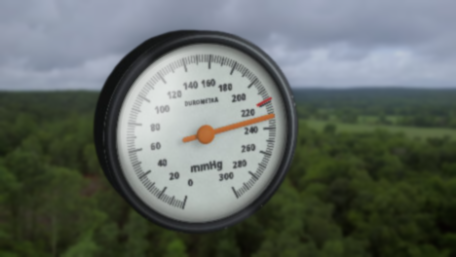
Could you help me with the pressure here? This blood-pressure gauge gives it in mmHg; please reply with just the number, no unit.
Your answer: 230
